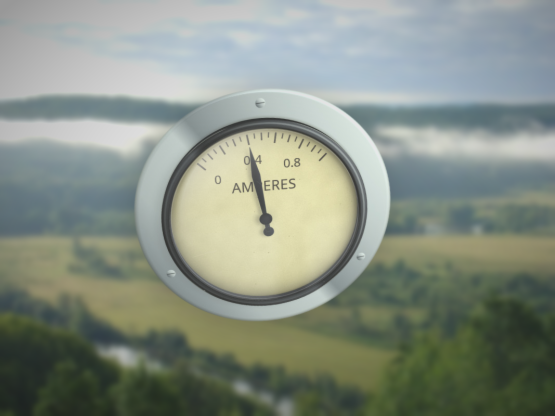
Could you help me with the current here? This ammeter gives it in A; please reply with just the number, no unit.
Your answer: 0.4
